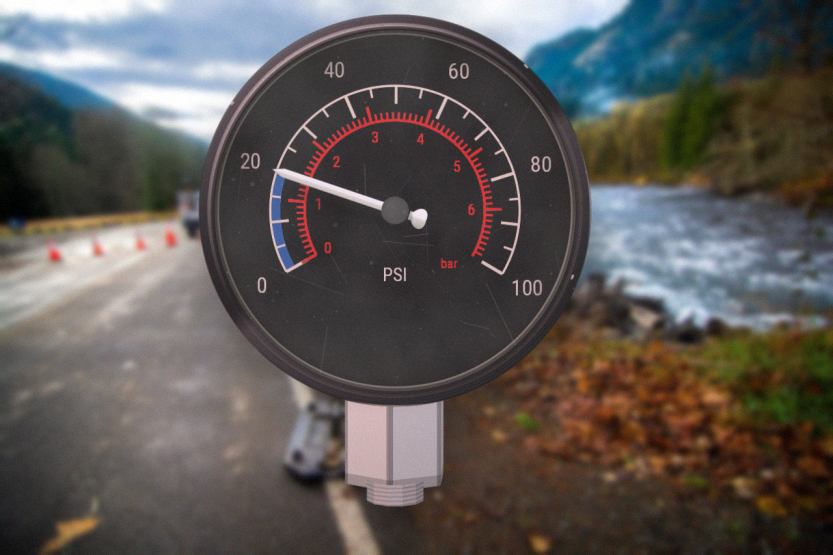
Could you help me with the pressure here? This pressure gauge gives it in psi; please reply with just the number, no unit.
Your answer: 20
